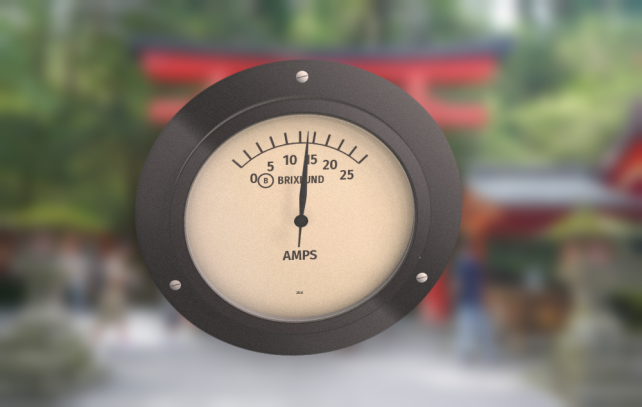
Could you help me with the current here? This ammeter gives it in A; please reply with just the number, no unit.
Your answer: 13.75
